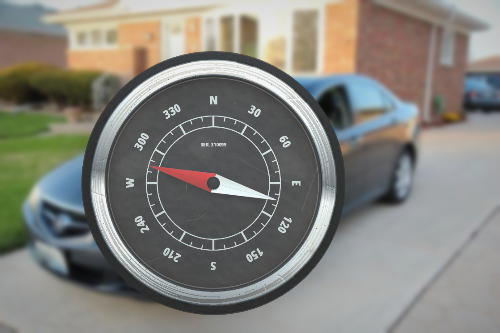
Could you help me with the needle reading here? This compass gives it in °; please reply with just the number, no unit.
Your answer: 285
